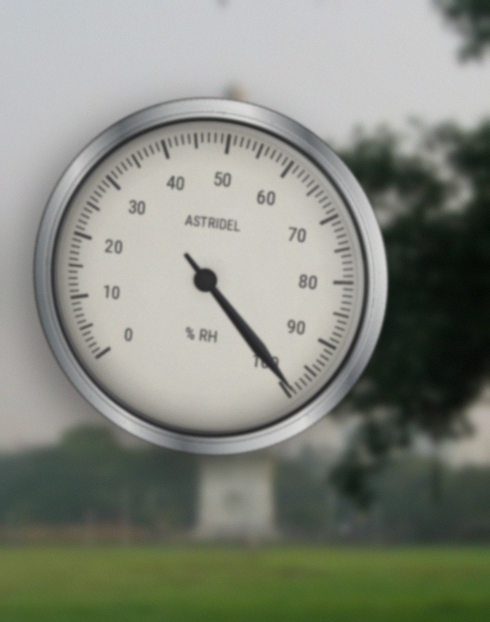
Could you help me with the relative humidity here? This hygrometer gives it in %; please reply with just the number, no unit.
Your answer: 99
